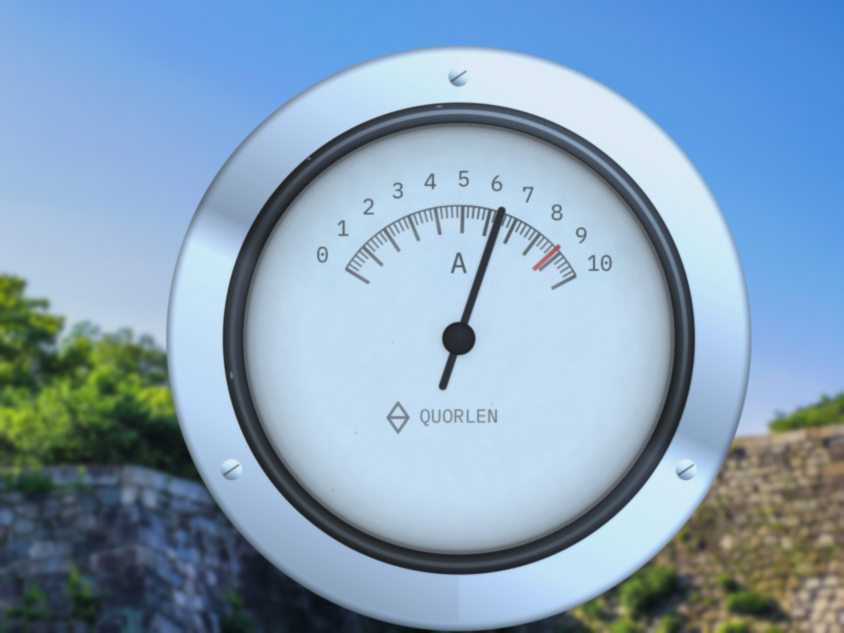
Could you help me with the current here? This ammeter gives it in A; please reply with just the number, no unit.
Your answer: 6.4
